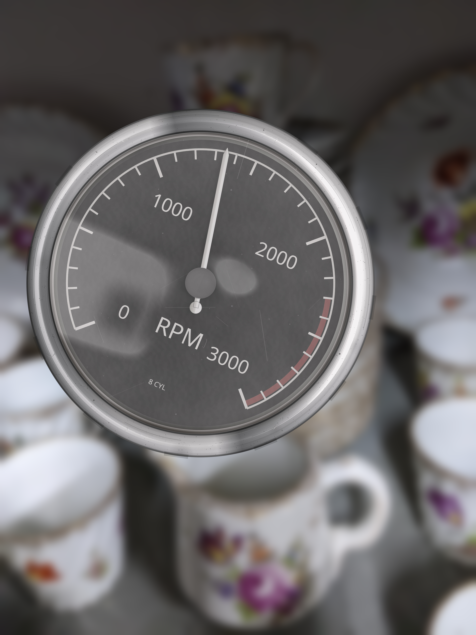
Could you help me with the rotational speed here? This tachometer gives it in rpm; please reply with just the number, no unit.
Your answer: 1350
